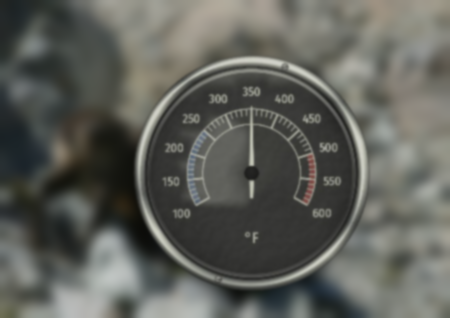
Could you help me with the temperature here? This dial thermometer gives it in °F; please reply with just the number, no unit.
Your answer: 350
